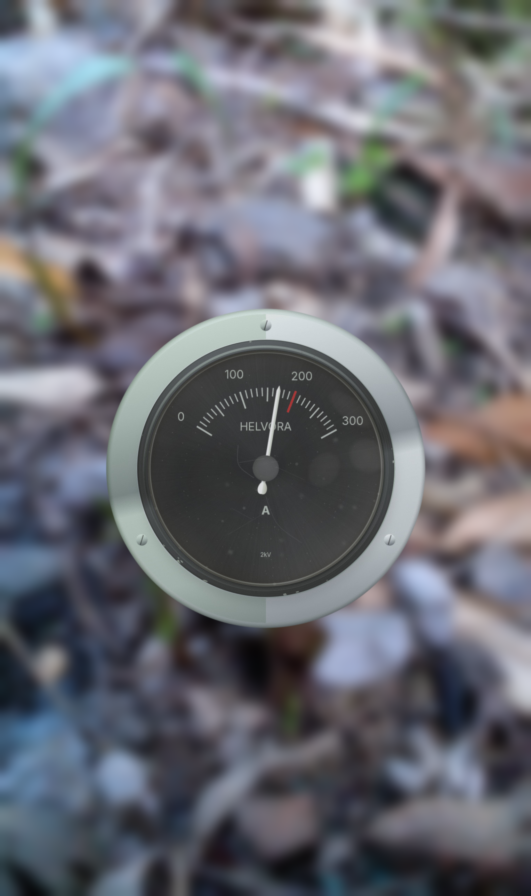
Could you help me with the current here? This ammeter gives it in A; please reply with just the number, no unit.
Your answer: 170
